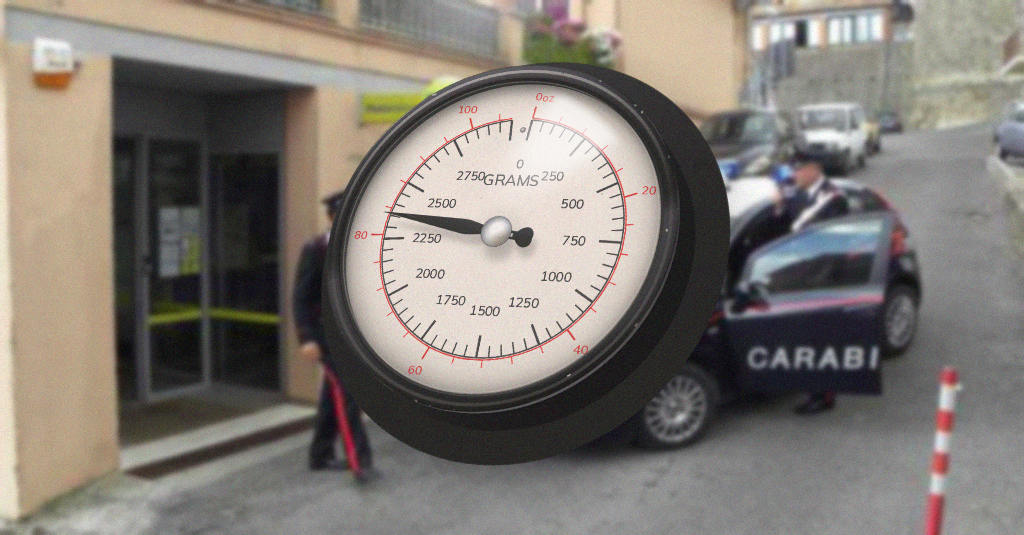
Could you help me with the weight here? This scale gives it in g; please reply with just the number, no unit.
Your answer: 2350
